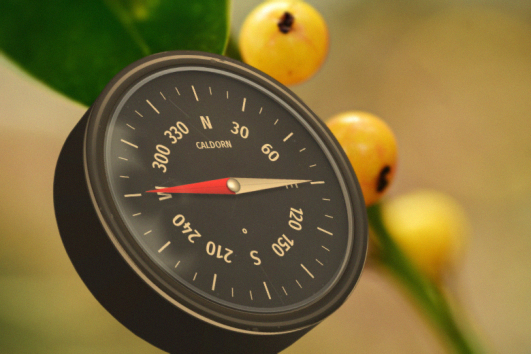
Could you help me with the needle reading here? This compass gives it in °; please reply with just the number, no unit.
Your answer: 270
